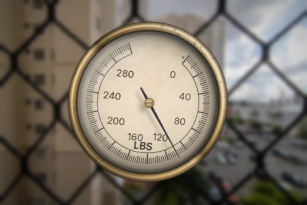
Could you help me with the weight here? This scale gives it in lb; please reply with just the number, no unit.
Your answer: 110
